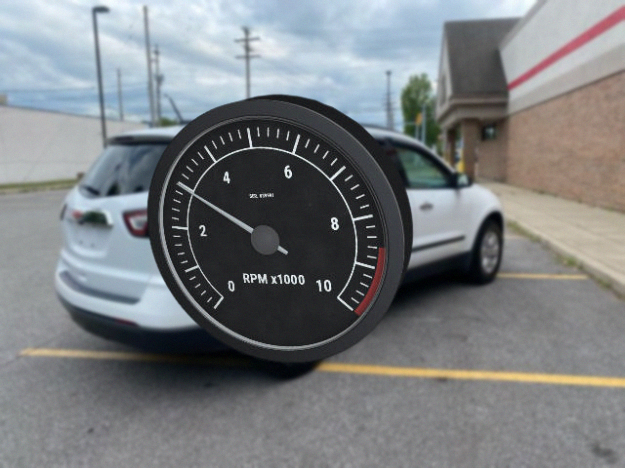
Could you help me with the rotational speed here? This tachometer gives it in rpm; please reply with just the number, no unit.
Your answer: 3000
